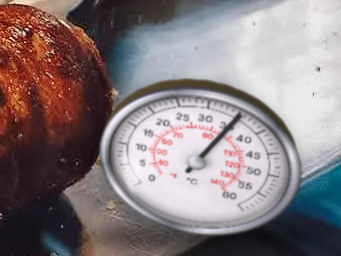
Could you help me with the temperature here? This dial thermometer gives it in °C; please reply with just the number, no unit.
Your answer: 35
